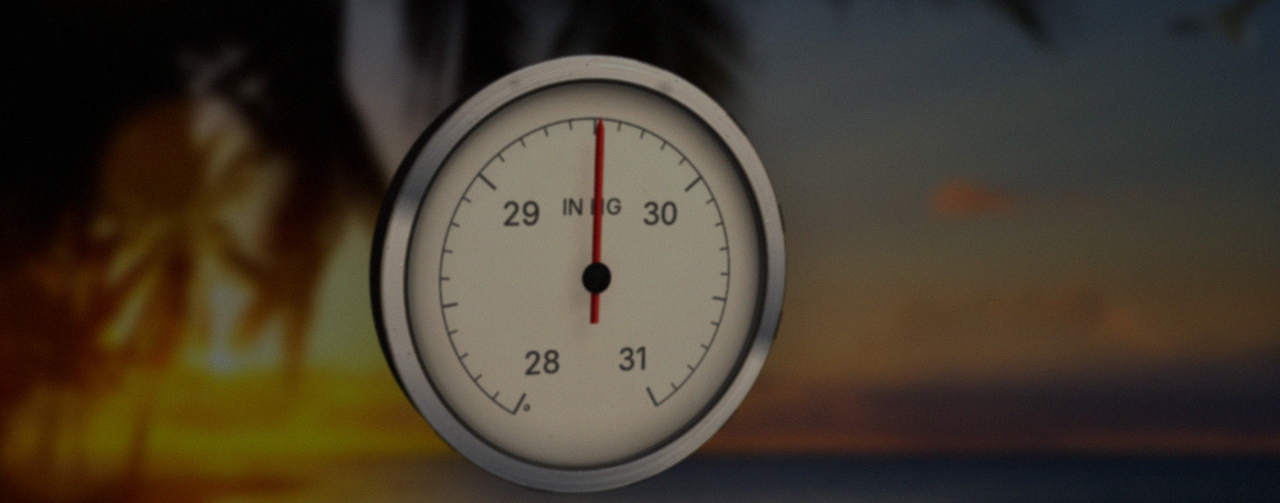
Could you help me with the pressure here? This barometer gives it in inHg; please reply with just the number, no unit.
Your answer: 29.5
